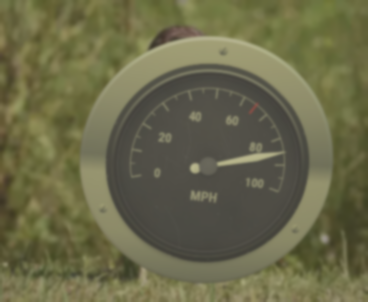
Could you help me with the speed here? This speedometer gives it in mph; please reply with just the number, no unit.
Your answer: 85
